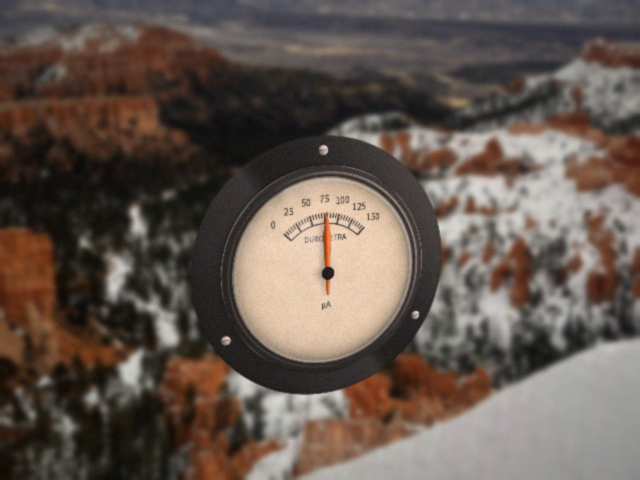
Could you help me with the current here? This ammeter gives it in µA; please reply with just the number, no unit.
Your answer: 75
